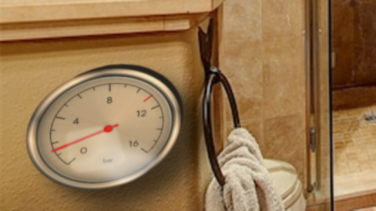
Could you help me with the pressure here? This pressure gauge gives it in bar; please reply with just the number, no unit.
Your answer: 1.5
